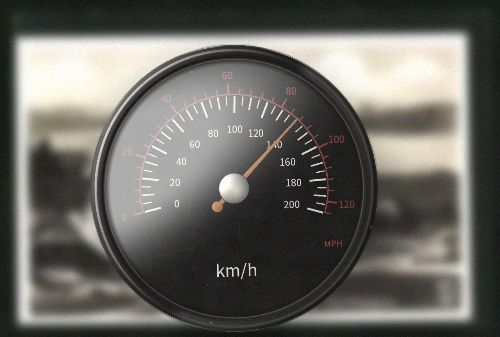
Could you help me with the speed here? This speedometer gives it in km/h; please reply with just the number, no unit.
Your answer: 140
